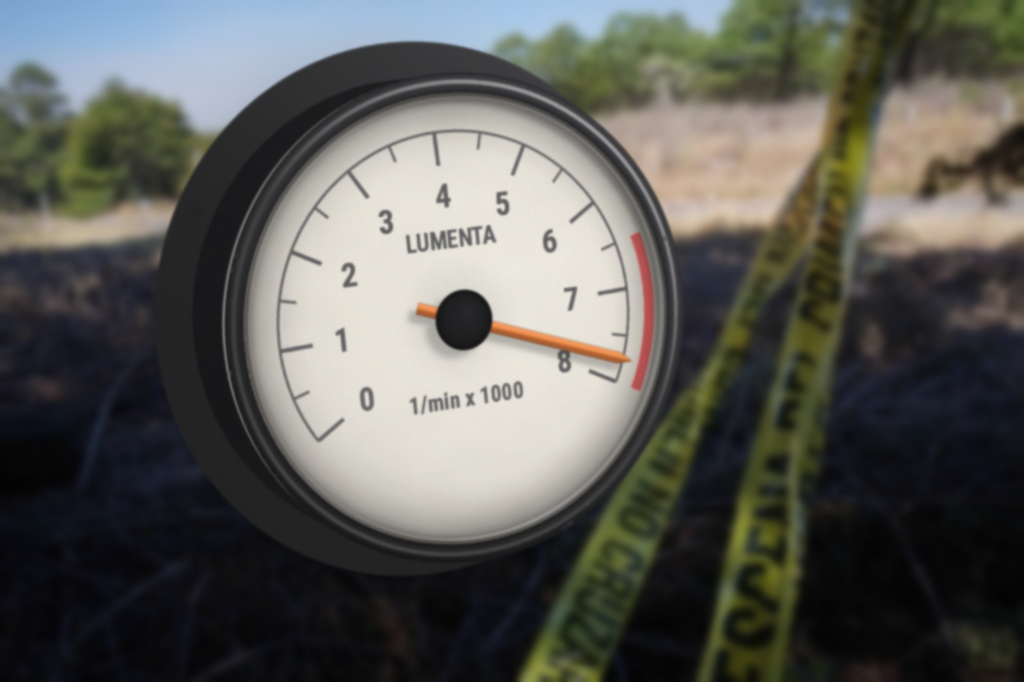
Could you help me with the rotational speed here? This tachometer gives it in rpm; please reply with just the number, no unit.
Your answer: 7750
